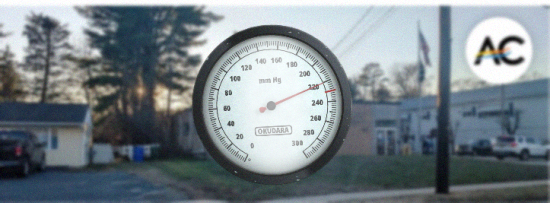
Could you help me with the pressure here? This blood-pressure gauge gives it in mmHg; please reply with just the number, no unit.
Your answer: 220
